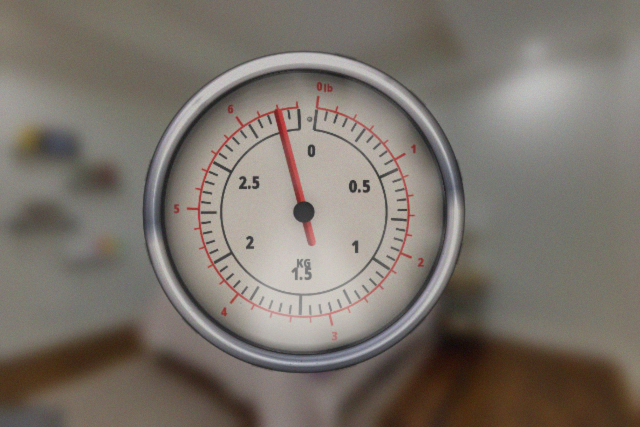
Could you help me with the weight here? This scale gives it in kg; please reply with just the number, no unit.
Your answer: 2.9
